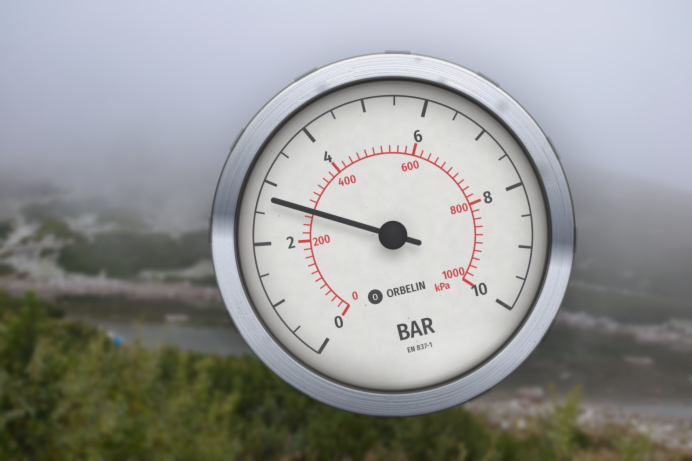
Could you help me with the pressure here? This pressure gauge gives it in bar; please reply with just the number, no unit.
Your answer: 2.75
